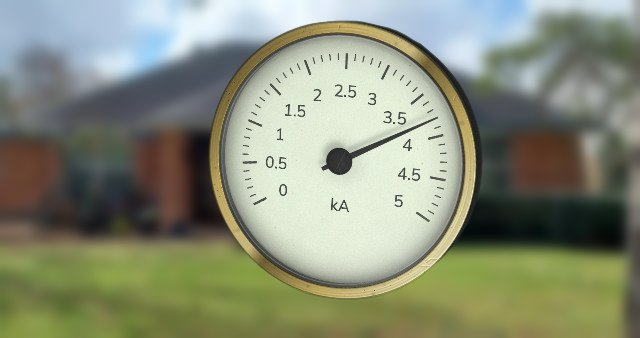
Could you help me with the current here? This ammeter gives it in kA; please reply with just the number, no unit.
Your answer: 3.8
